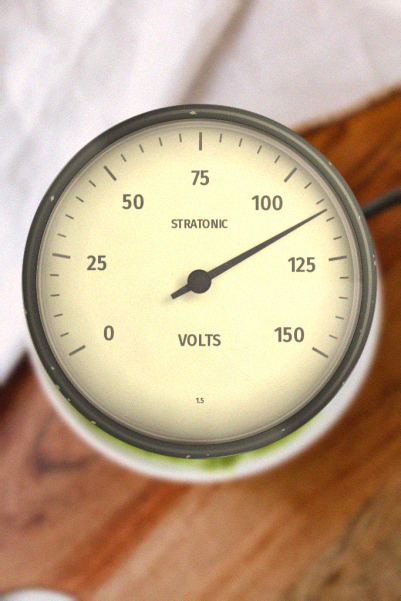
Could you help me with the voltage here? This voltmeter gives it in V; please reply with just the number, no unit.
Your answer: 112.5
